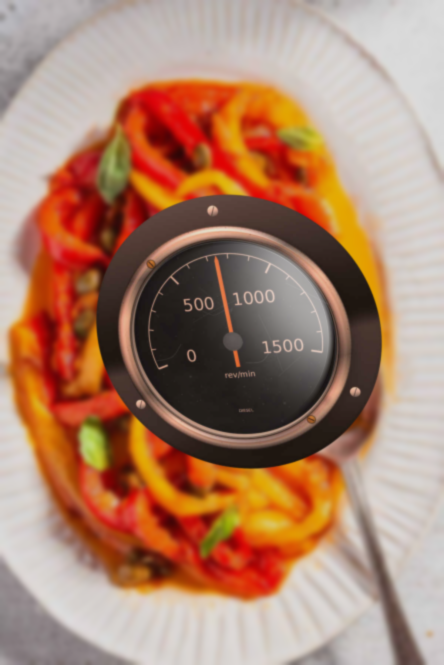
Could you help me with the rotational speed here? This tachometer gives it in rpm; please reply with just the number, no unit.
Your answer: 750
